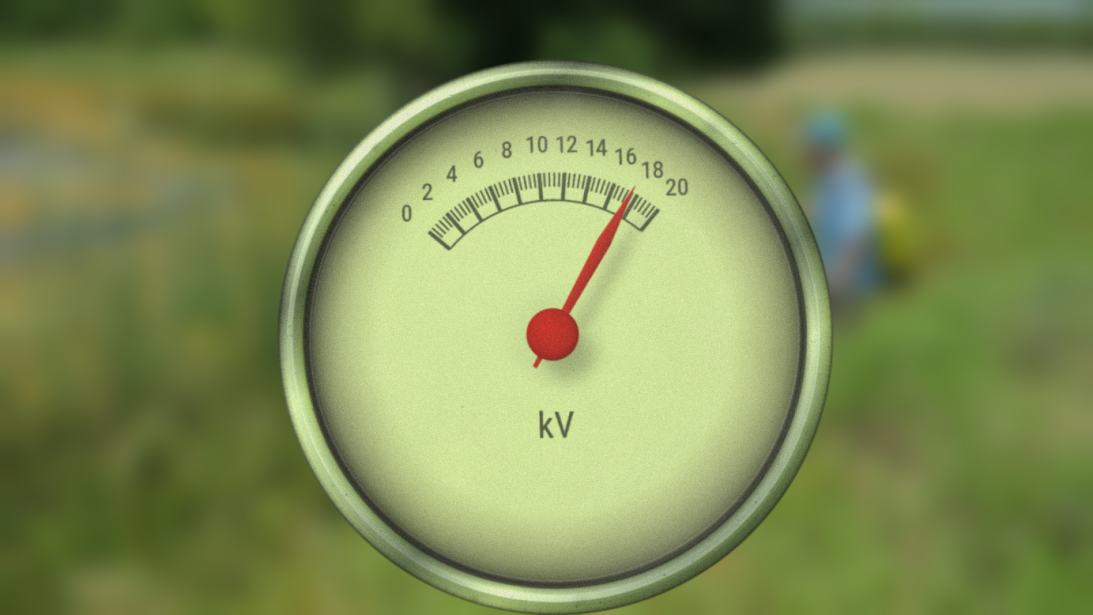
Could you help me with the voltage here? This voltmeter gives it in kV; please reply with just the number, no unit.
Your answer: 17.6
